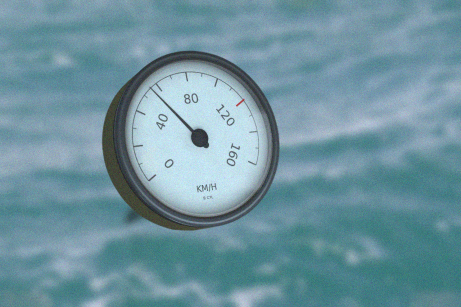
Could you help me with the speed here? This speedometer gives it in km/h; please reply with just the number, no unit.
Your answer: 55
